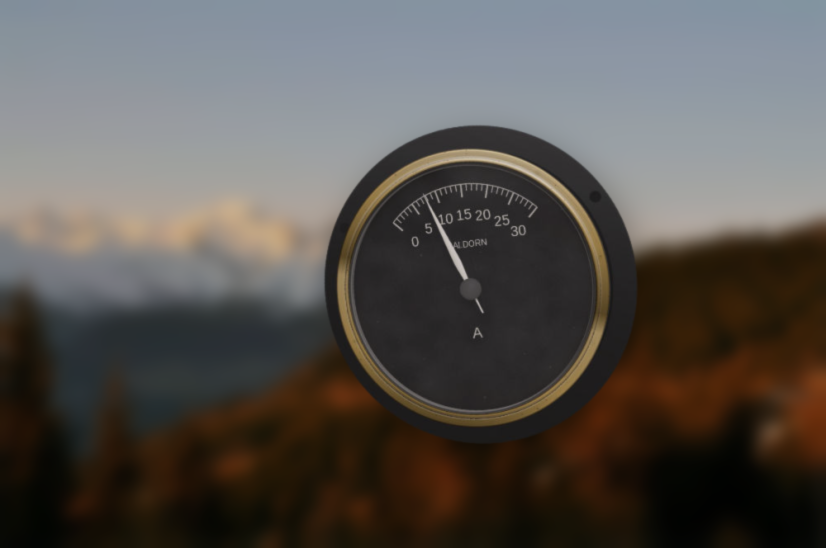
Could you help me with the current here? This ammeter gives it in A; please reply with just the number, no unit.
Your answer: 8
